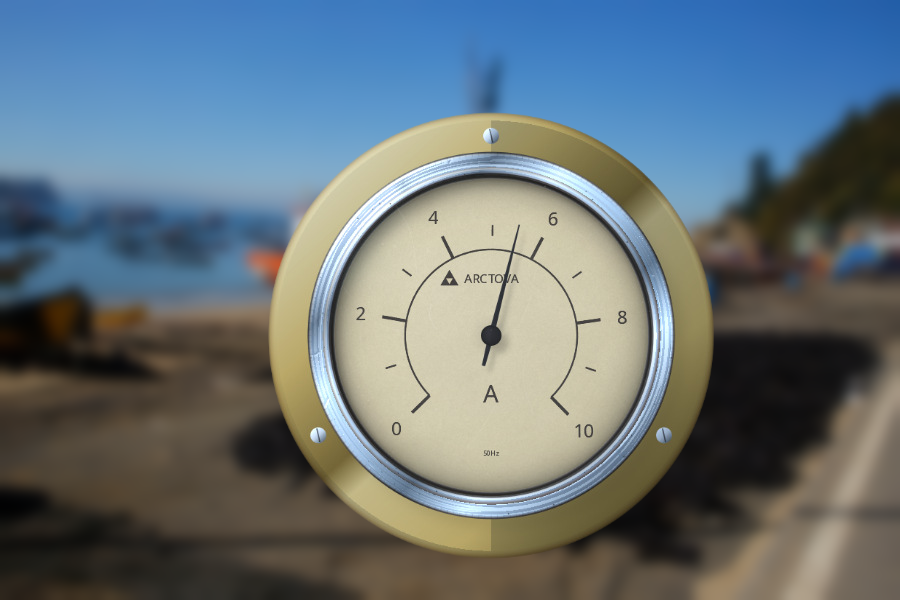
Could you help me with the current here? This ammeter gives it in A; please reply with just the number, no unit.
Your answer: 5.5
